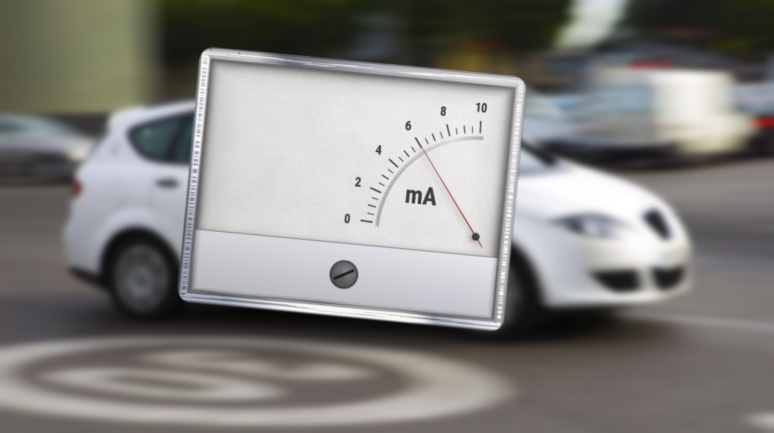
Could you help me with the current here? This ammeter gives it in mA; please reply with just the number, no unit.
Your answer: 6
